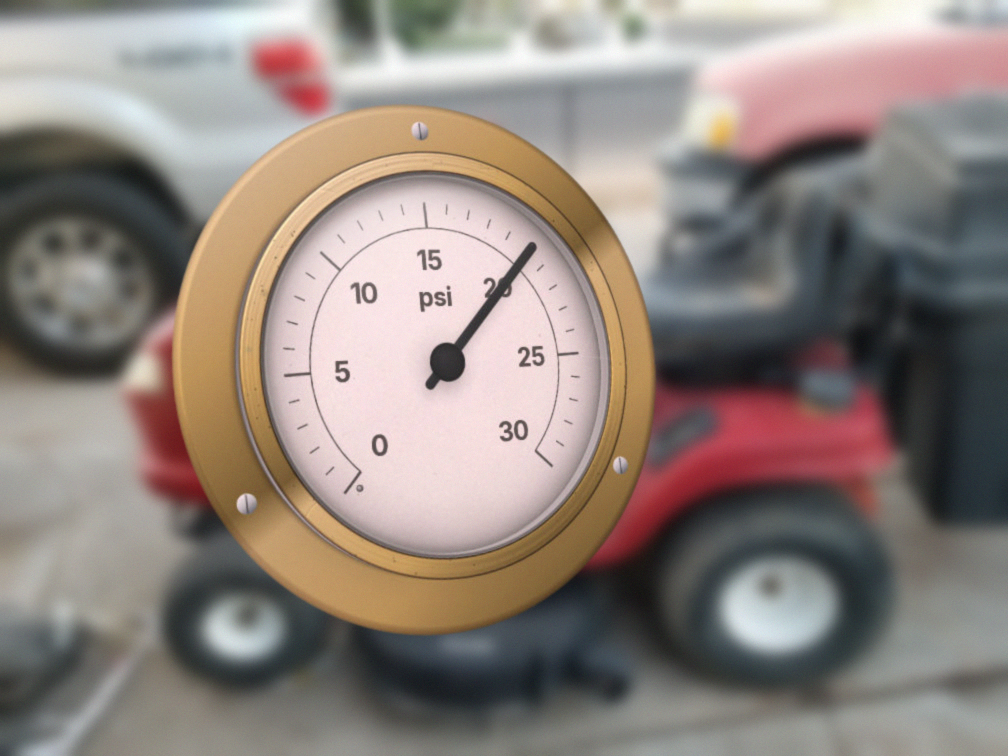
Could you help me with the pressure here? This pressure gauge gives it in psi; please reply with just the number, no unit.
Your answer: 20
